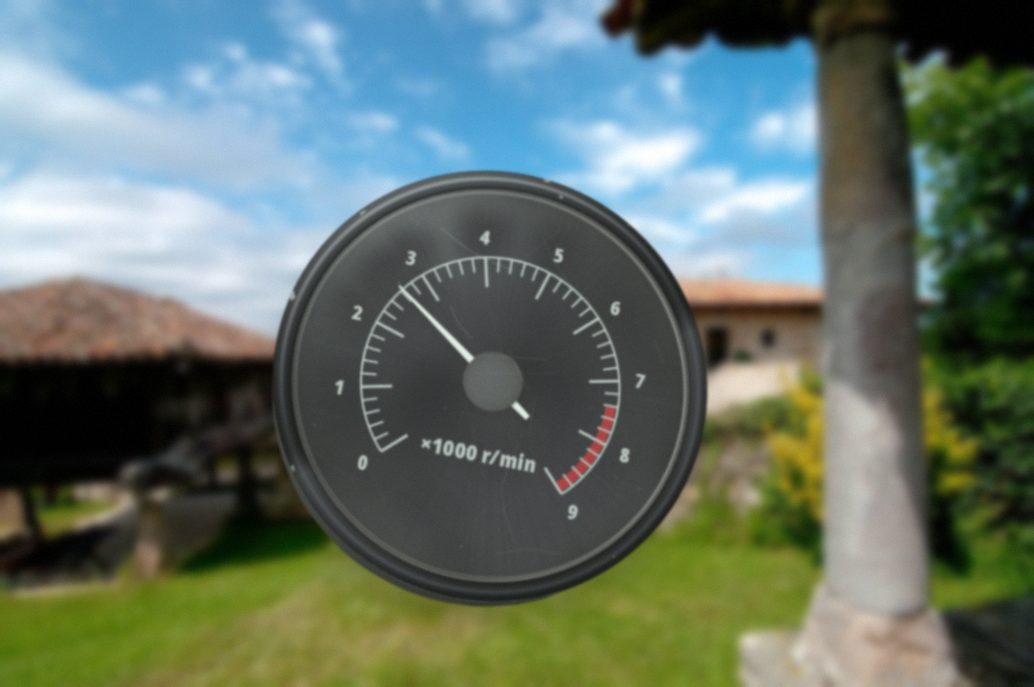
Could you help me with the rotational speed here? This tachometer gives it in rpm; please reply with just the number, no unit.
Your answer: 2600
